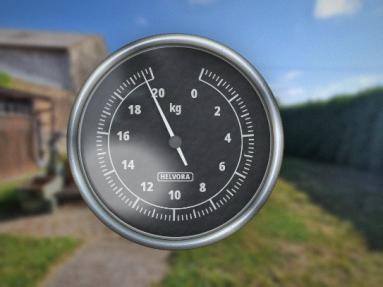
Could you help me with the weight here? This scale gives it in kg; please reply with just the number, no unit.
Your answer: 19.6
